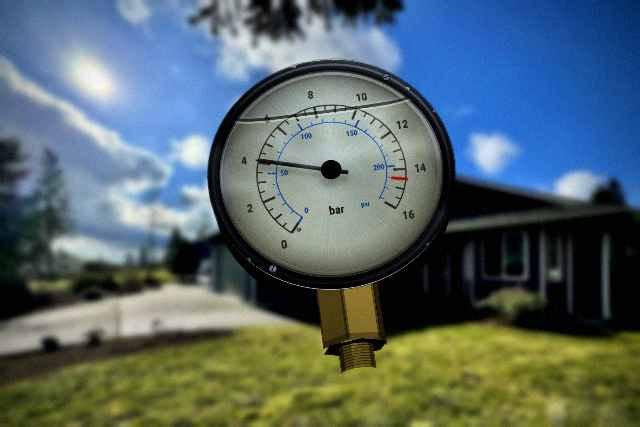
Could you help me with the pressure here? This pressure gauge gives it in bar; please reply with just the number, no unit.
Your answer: 4
